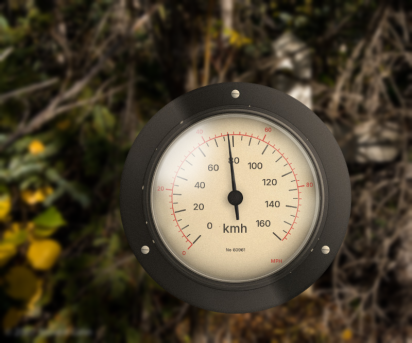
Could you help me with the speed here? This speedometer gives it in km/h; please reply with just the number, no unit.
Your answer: 77.5
